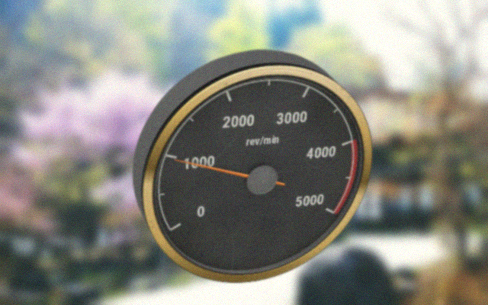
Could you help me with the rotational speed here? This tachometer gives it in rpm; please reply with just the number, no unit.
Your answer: 1000
